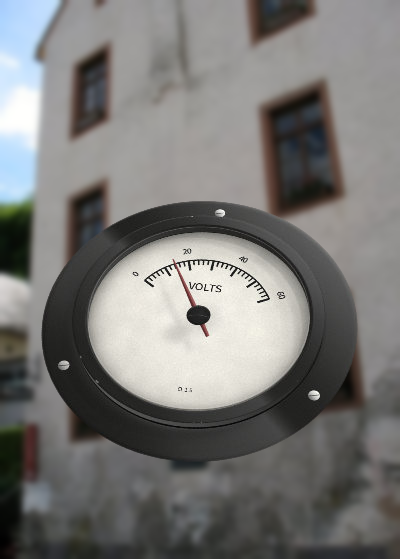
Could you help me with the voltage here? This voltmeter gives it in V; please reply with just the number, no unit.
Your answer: 14
